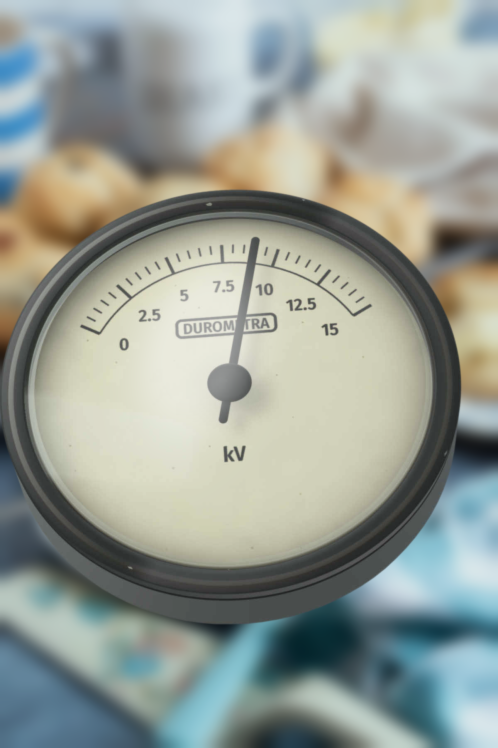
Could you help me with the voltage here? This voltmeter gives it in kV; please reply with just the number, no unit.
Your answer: 9
